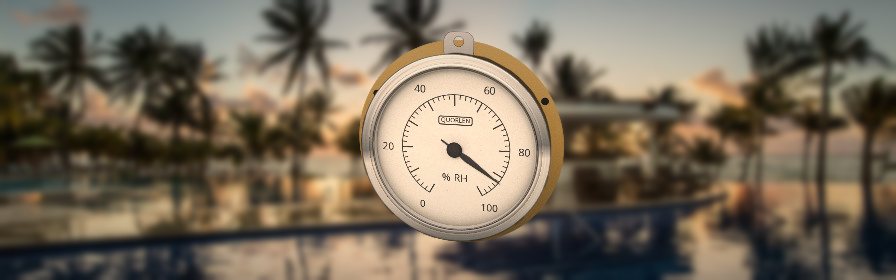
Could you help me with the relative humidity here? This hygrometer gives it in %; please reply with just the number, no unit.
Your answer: 92
